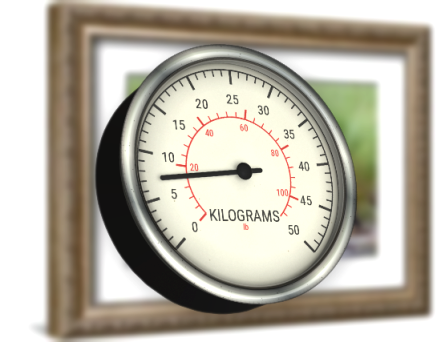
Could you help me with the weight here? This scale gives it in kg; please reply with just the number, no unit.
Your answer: 7
